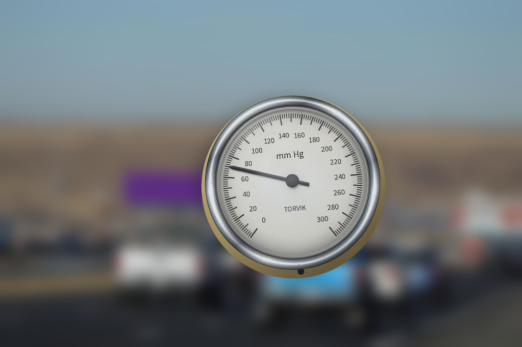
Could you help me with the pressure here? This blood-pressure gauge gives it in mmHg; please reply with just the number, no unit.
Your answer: 70
